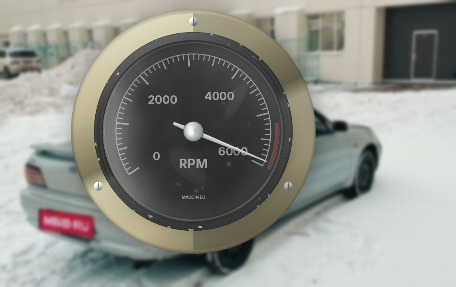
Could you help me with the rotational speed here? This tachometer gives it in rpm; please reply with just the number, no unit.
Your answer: 5900
